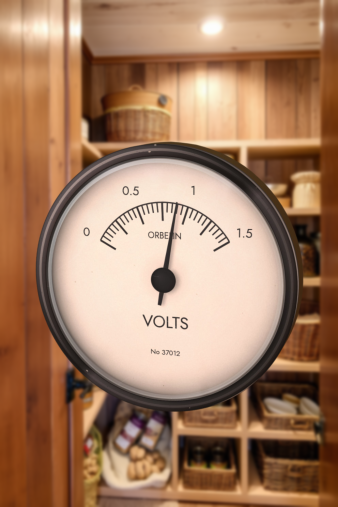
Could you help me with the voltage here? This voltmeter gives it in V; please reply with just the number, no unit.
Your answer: 0.9
